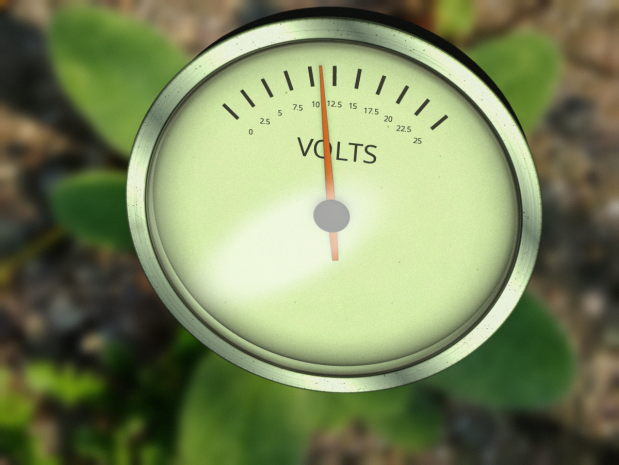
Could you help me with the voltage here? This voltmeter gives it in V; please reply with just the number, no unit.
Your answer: 11.25
